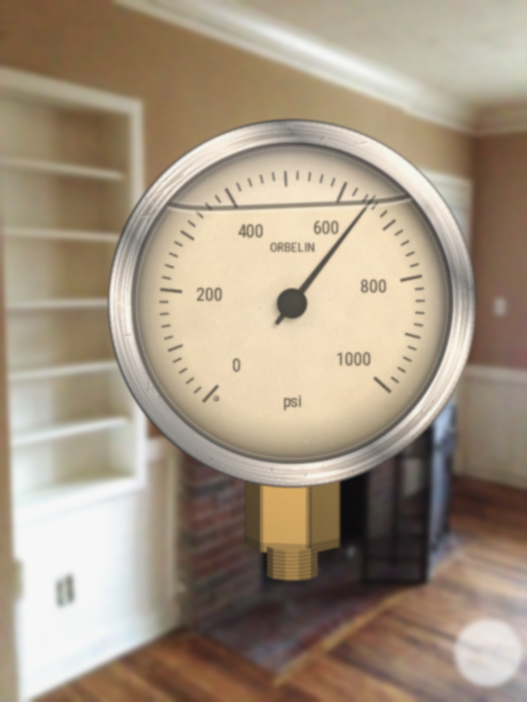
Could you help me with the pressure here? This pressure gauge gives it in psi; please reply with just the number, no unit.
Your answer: 650
